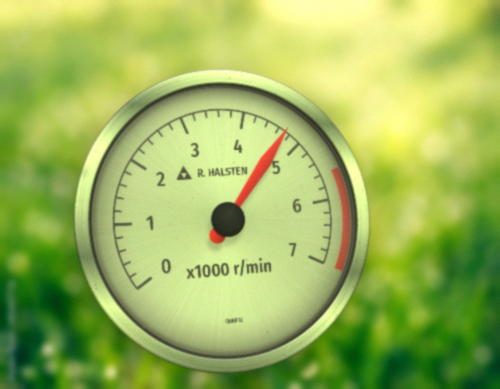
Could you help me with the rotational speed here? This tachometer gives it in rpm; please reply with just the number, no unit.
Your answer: 4700
